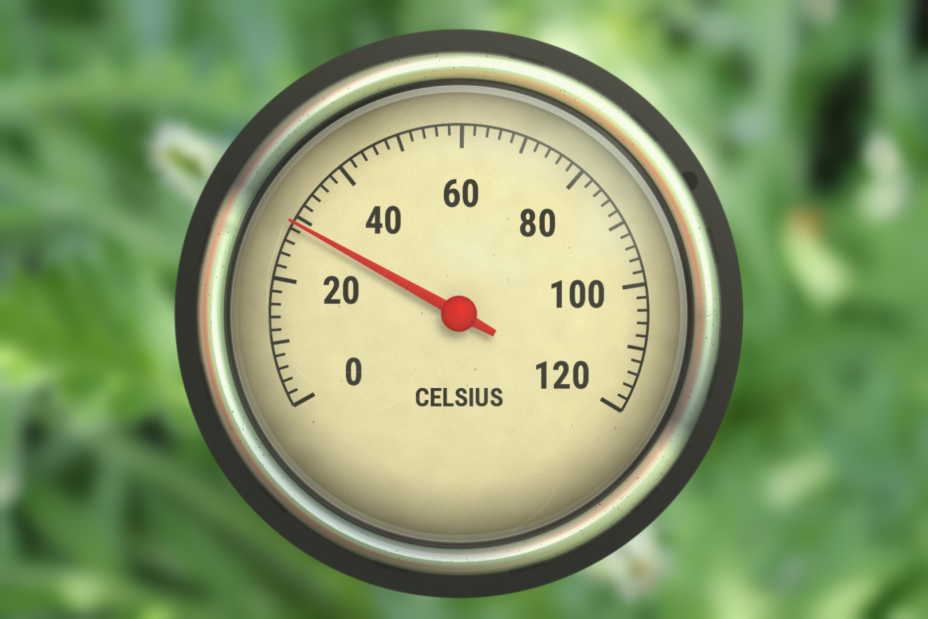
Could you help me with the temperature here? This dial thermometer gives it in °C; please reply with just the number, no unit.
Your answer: 29
